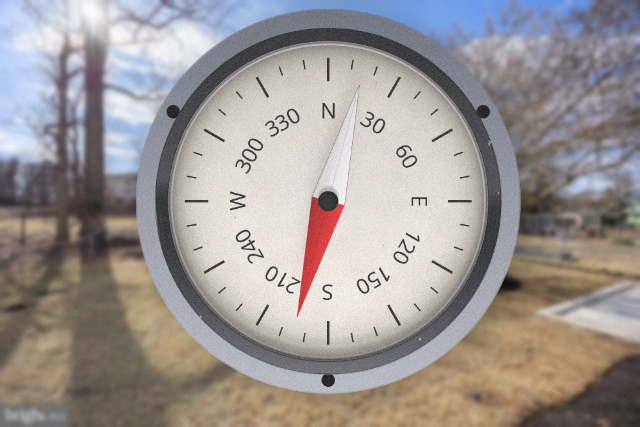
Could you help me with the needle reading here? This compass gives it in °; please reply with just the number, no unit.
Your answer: 195
